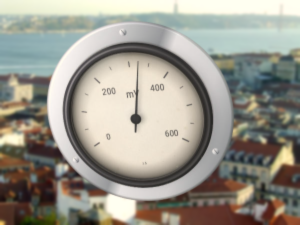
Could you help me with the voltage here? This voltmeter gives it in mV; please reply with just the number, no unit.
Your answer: 325
